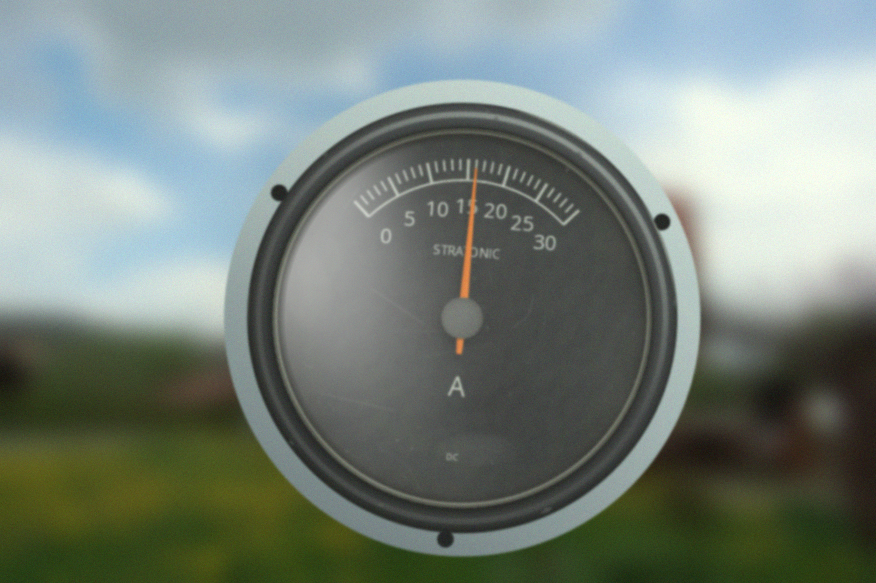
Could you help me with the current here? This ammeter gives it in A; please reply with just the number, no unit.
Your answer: 16
